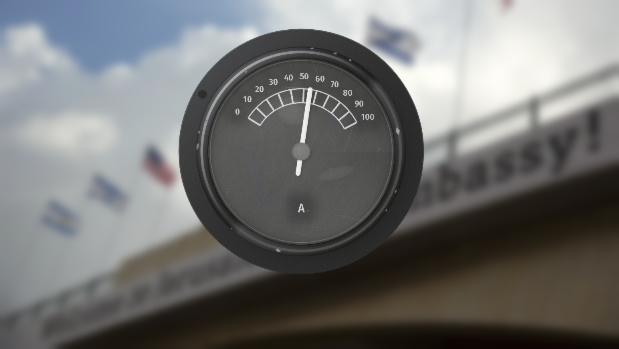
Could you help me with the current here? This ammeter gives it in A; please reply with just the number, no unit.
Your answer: 55
